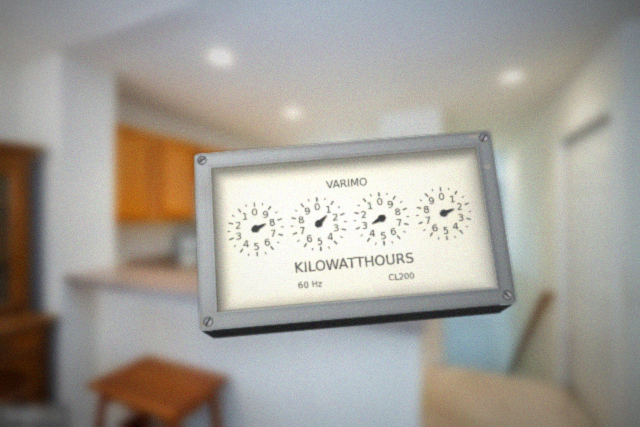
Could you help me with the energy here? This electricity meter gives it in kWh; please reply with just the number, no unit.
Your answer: 8132
